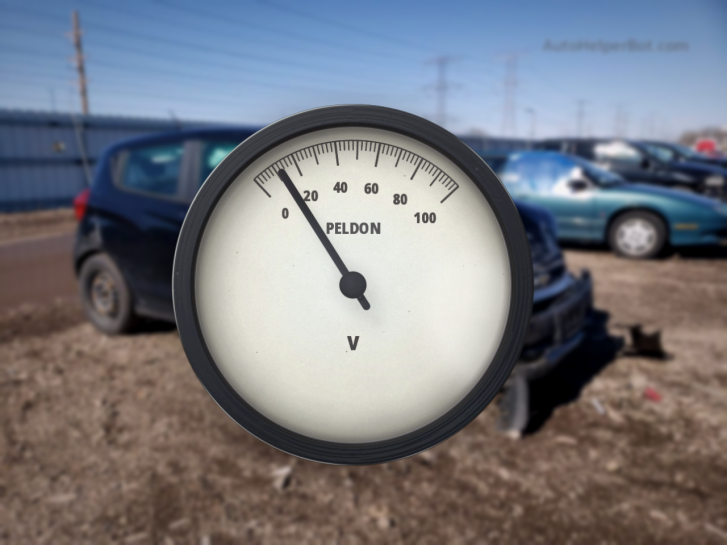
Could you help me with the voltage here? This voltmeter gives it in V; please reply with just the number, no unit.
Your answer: 12
